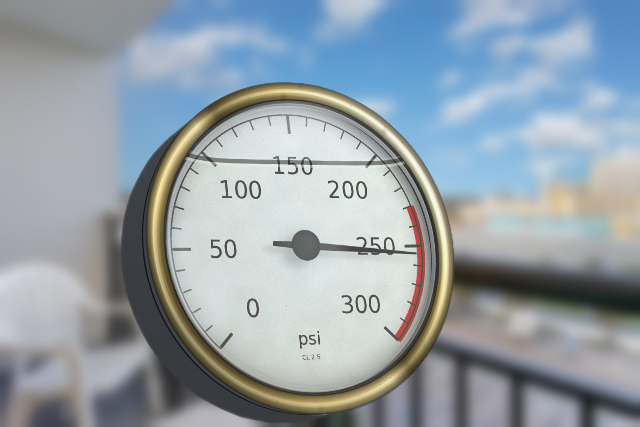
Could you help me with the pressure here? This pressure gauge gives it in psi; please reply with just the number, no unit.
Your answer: 255
